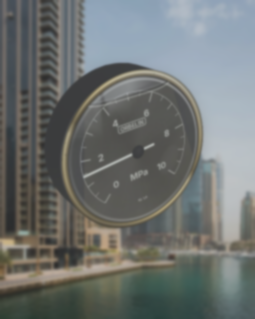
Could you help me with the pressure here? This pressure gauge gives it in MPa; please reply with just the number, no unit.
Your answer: 1.5
